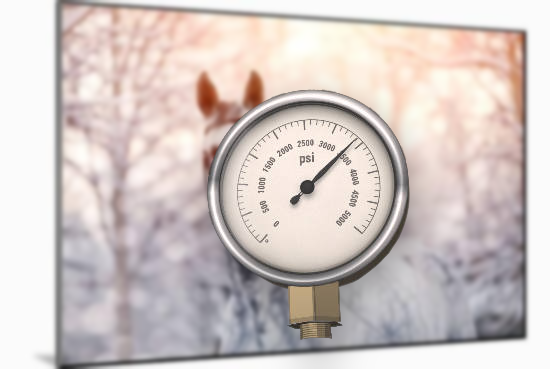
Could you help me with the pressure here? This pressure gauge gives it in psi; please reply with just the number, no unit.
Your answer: 3400
